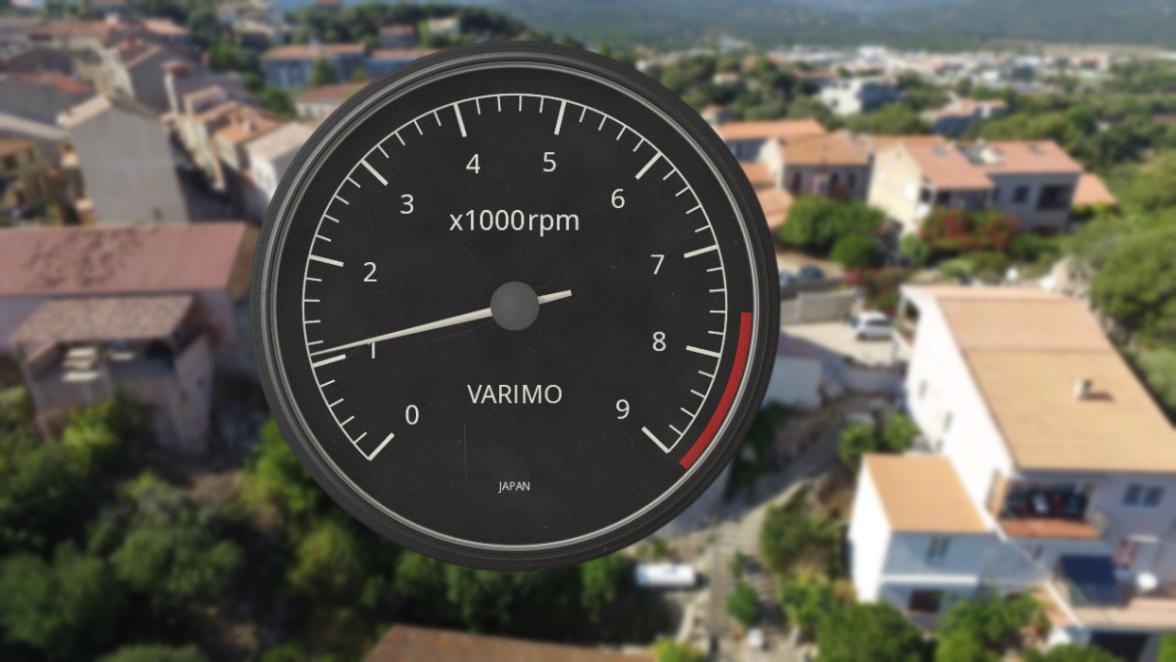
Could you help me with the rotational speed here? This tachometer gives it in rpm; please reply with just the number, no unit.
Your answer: 1100
